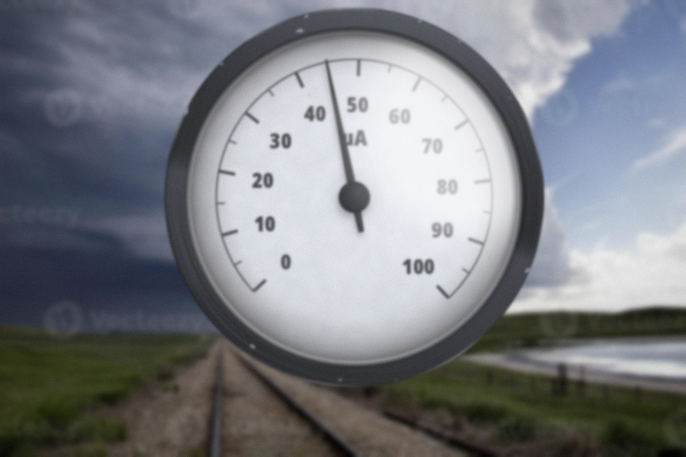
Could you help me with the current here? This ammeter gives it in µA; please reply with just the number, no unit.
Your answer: 45
